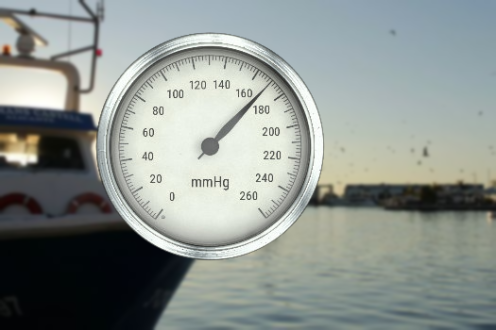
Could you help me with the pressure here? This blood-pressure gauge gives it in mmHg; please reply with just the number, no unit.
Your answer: 170
